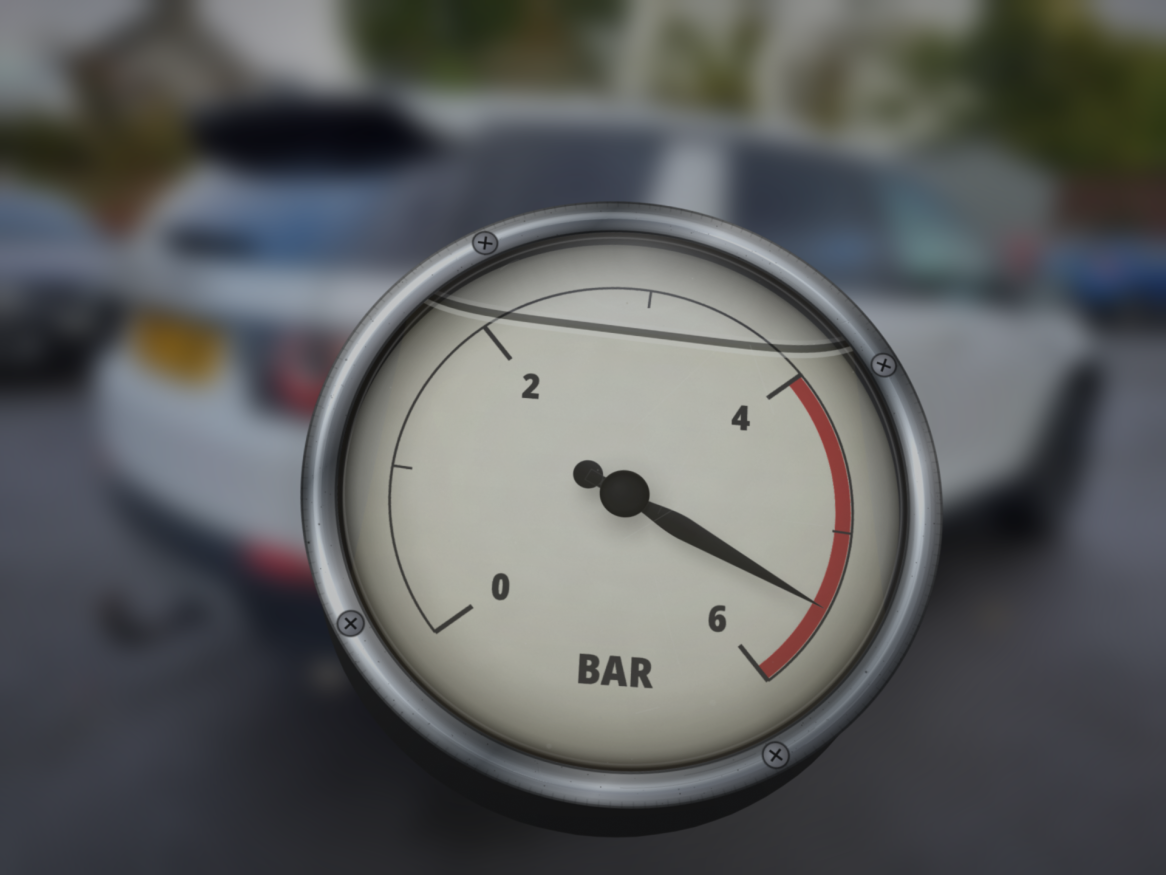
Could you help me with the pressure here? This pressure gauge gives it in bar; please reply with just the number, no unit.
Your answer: 5.5
